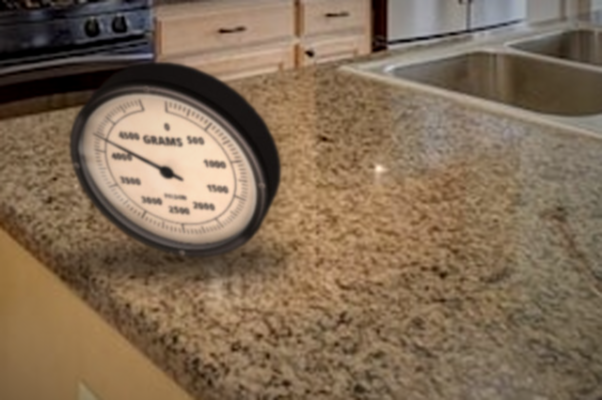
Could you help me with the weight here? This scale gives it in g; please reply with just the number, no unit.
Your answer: 4250
